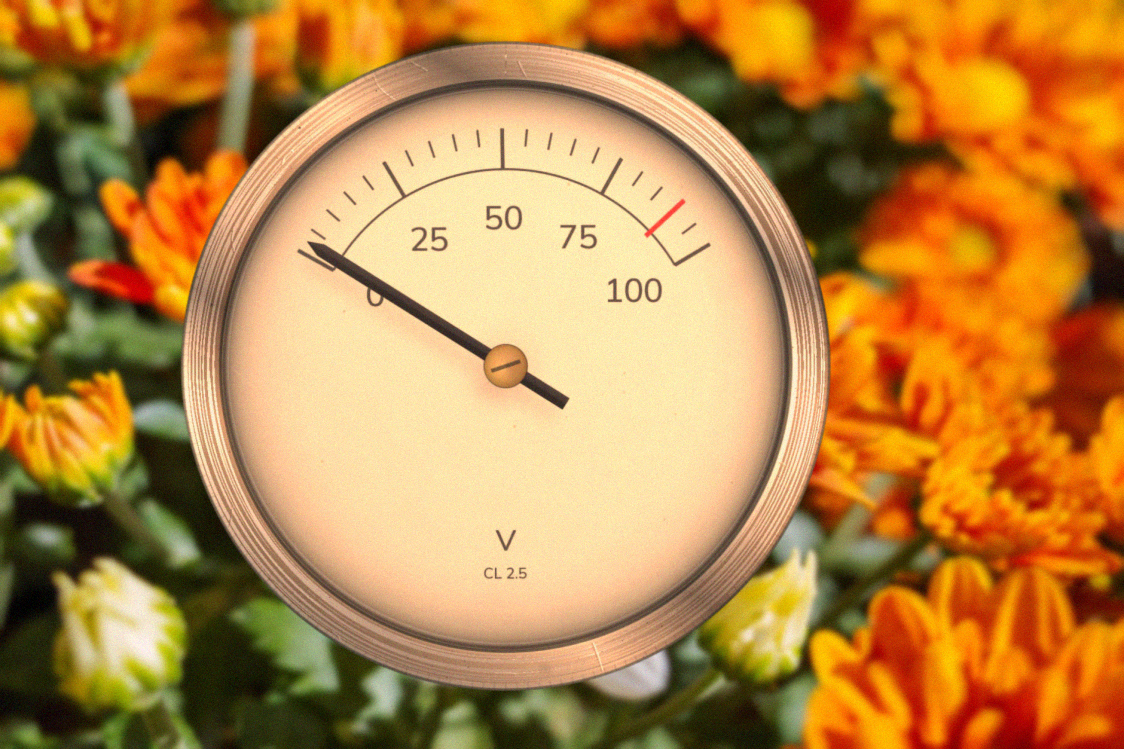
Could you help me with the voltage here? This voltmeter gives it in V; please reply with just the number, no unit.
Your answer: 2.5
